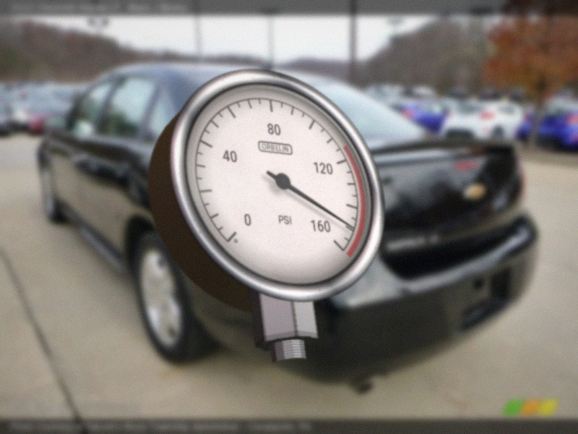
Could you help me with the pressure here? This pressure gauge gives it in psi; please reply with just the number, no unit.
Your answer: 150
